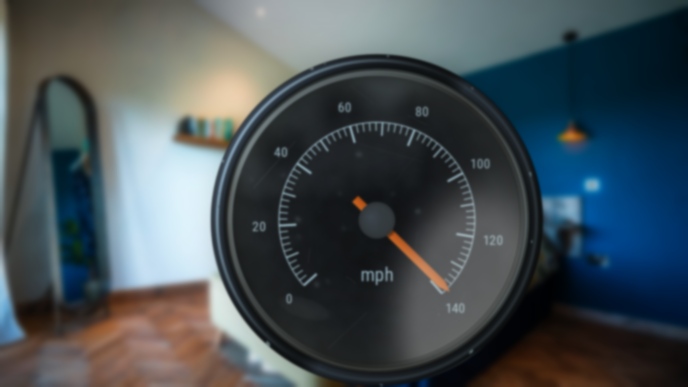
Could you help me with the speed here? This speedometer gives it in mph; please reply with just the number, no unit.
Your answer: 138
